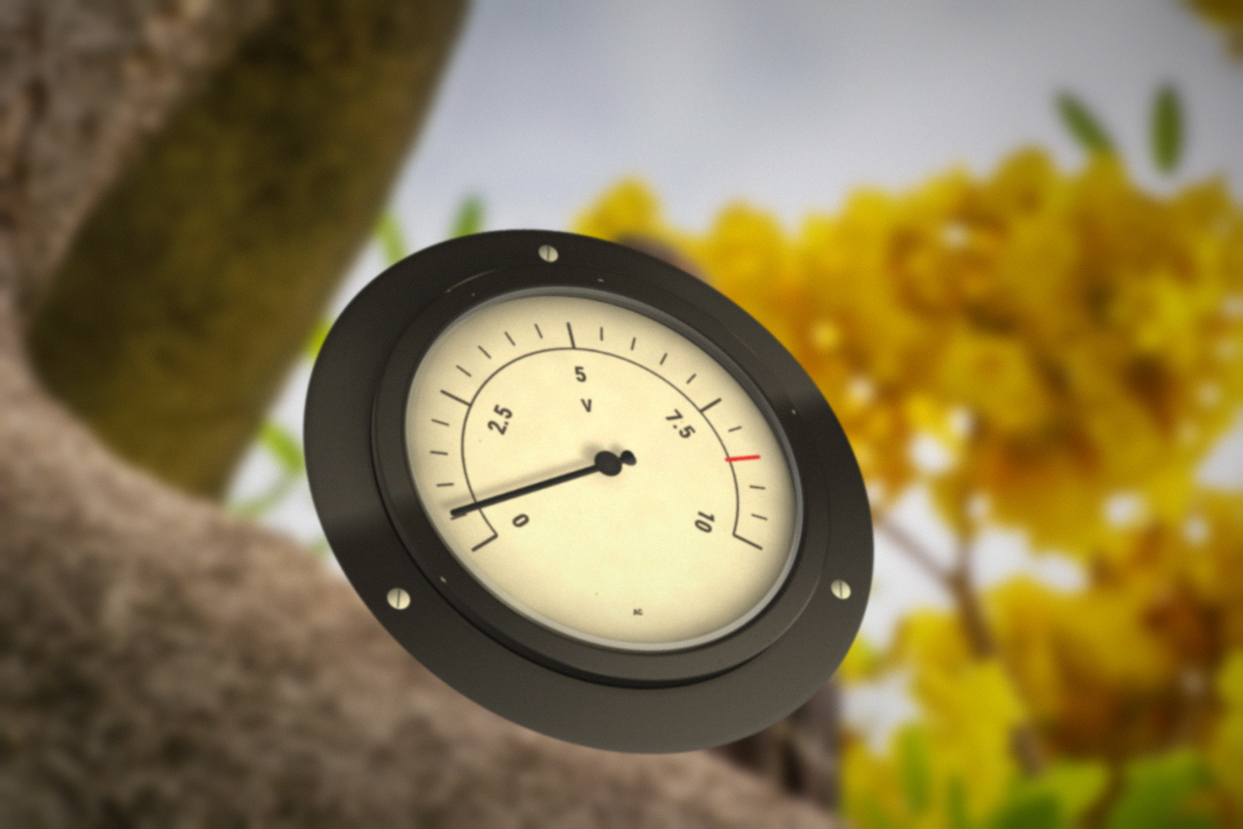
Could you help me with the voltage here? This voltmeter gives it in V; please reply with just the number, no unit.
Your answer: 0.5
